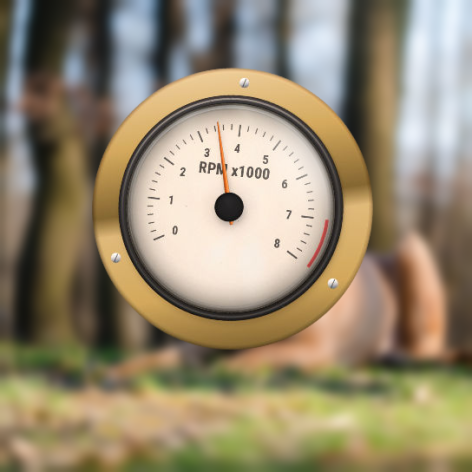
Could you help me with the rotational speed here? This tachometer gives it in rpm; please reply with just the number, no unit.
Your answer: 3500
